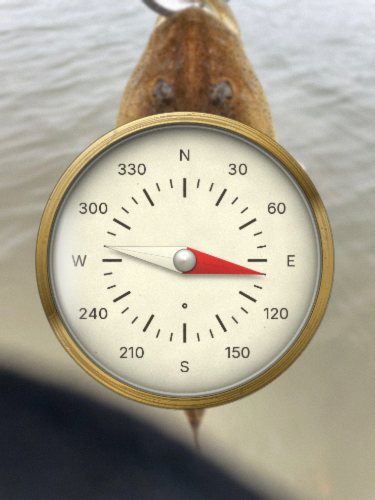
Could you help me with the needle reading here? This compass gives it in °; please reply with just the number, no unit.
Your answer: 100
